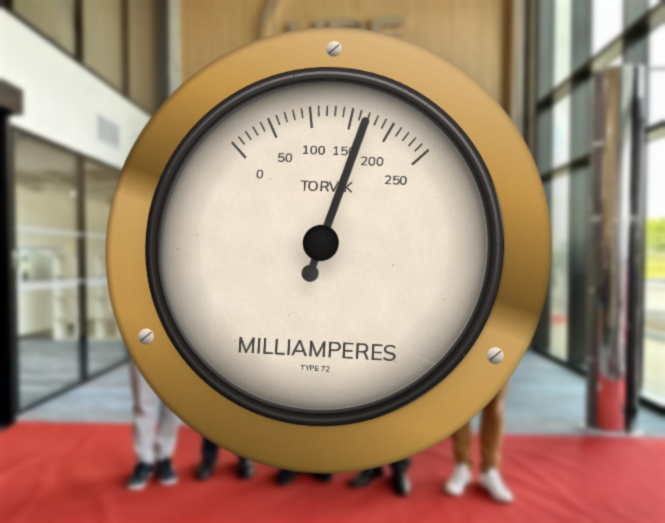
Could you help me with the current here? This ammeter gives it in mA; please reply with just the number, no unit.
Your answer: 170
